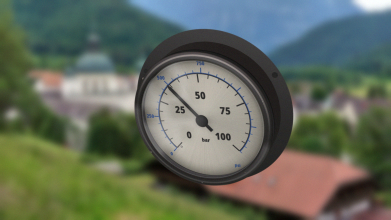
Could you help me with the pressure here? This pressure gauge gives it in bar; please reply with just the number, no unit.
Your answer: 35
